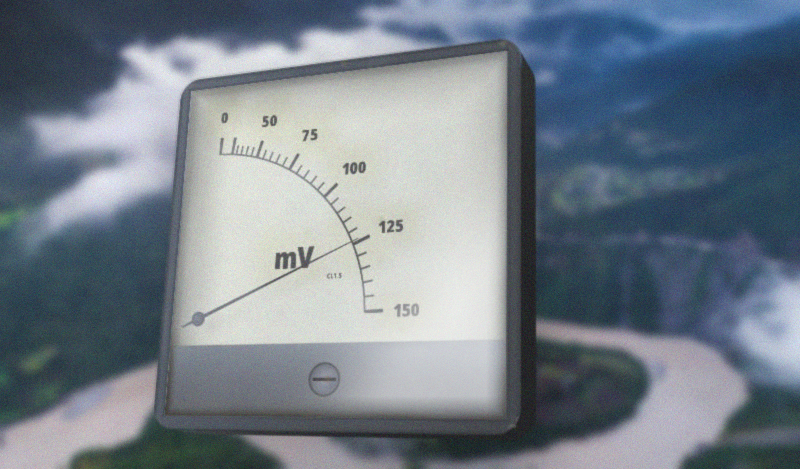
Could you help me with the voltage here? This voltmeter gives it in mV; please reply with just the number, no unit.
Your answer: 125
